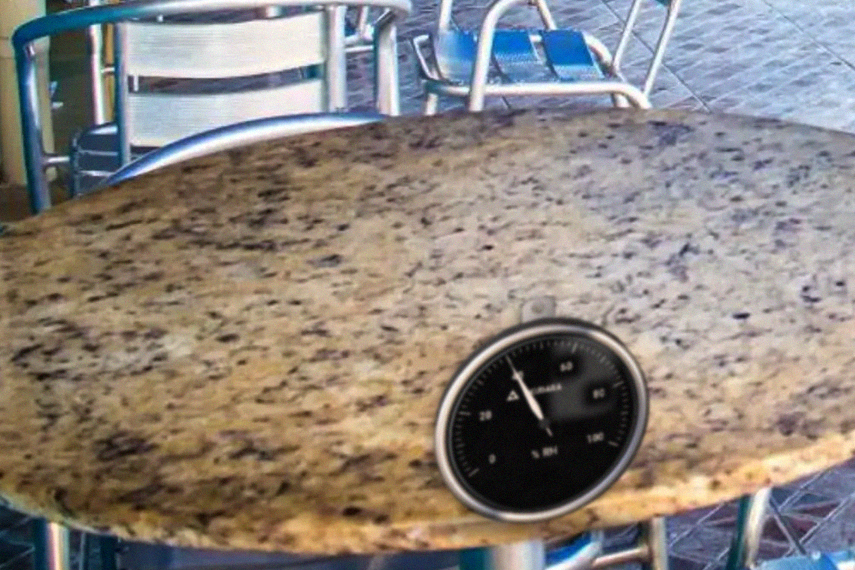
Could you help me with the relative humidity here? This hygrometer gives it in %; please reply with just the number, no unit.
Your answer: 40
